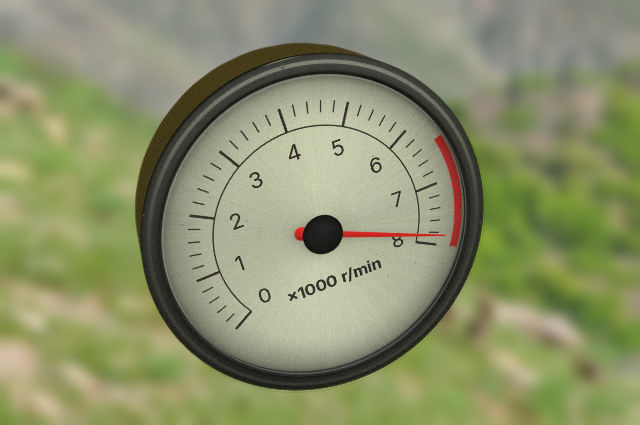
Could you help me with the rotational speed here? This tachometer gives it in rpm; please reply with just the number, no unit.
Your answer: 7800
